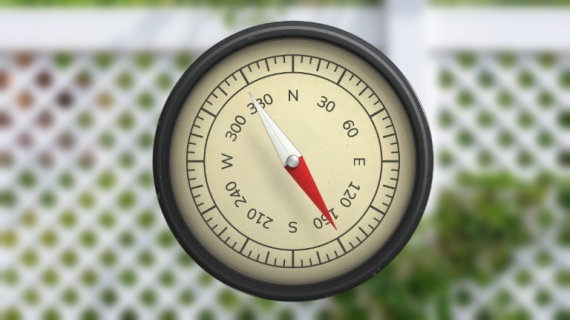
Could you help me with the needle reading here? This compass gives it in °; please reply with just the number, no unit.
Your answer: 147.5
